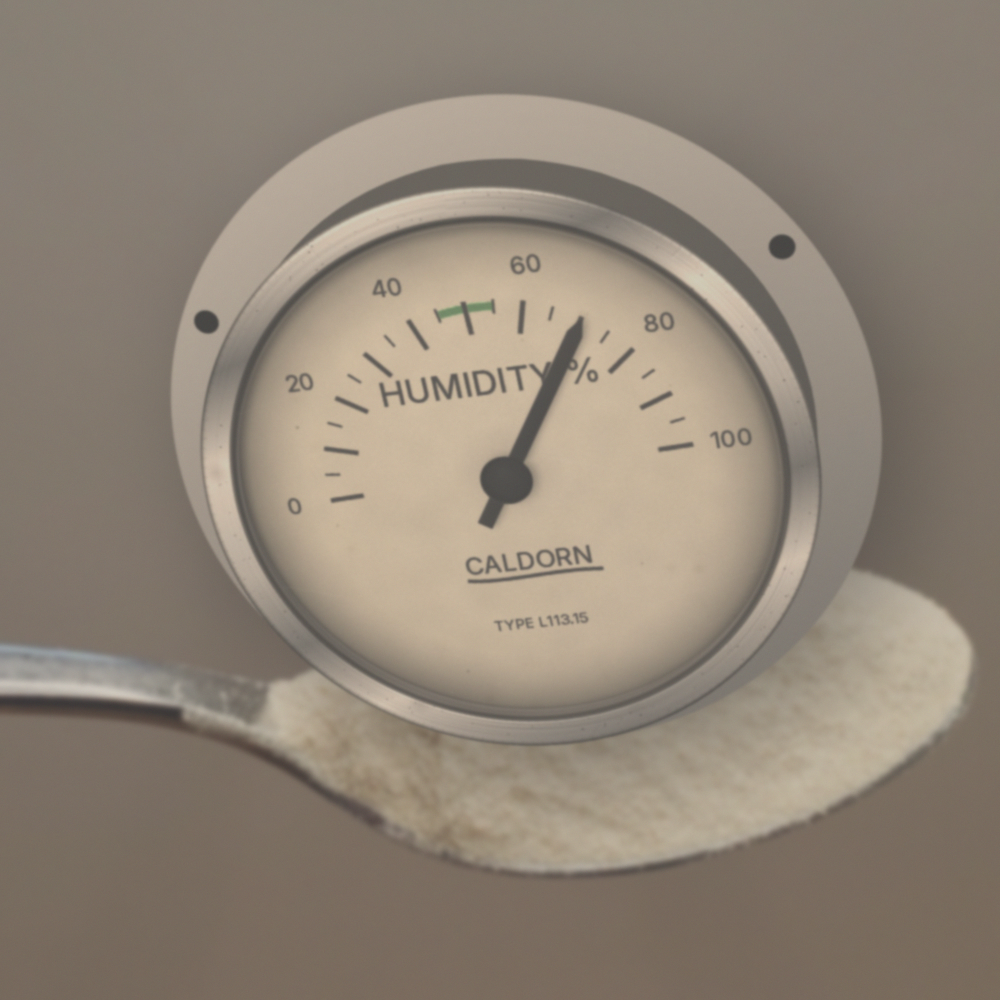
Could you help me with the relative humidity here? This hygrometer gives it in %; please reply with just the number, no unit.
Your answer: 70
